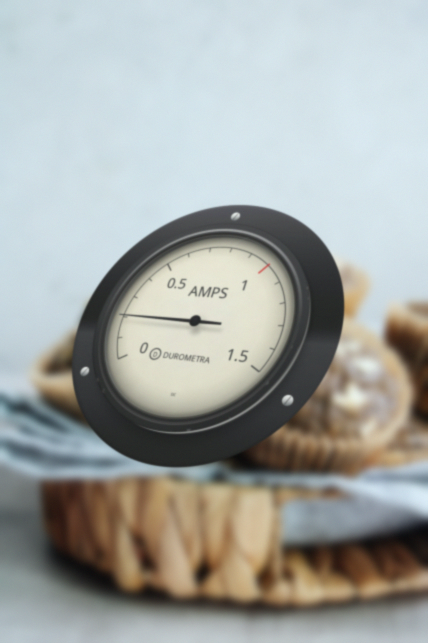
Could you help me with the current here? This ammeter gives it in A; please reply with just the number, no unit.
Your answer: 0.2
